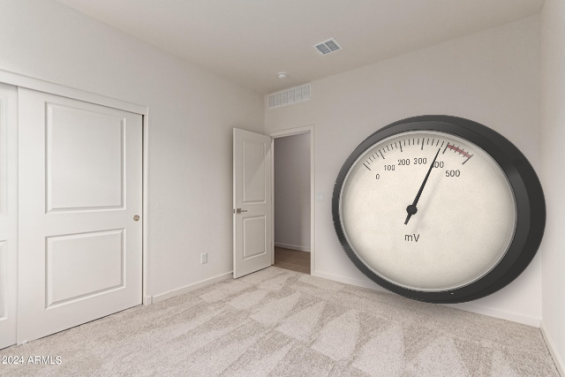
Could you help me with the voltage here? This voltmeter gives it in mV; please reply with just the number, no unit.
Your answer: 380
